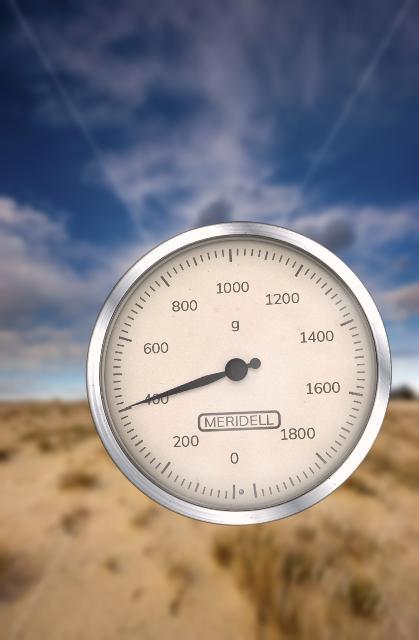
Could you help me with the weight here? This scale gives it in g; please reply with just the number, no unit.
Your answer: 400
